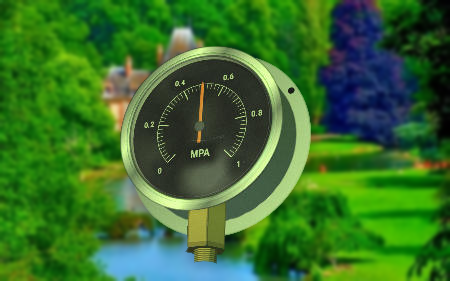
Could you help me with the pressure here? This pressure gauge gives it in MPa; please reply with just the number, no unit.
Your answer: 0.5
